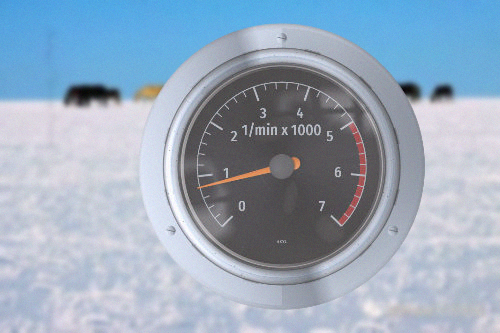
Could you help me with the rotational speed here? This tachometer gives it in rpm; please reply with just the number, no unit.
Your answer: 800
